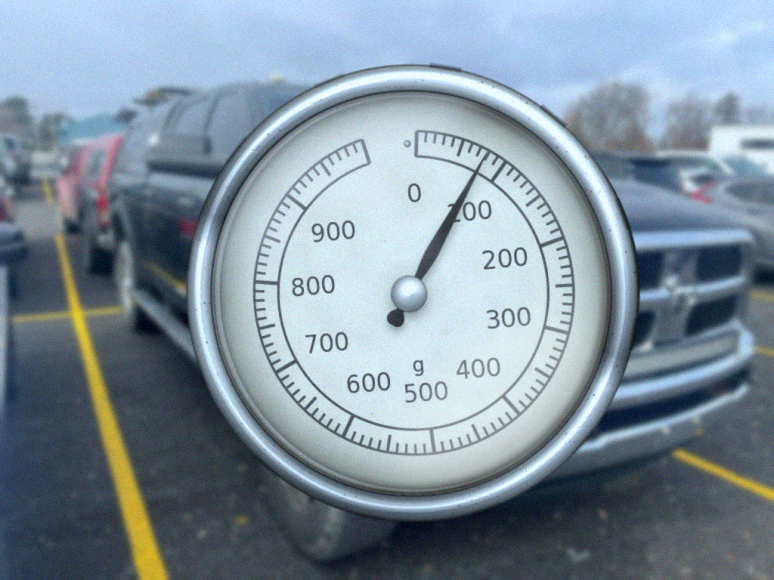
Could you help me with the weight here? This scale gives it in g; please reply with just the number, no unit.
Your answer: 80
